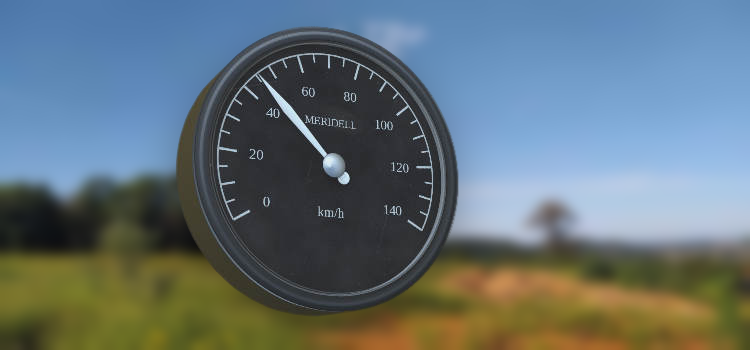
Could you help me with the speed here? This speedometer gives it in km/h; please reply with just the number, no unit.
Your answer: 45
